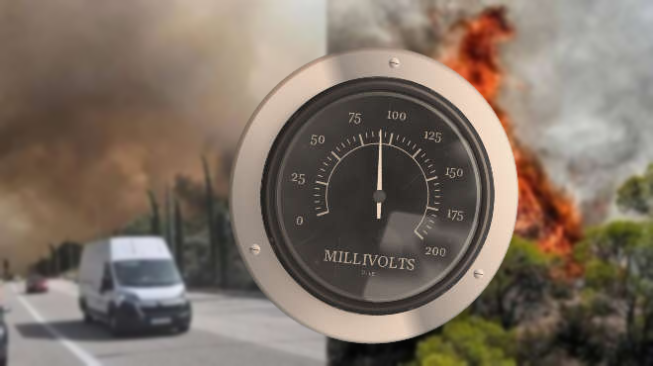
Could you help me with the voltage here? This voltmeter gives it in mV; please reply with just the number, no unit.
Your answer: 90
